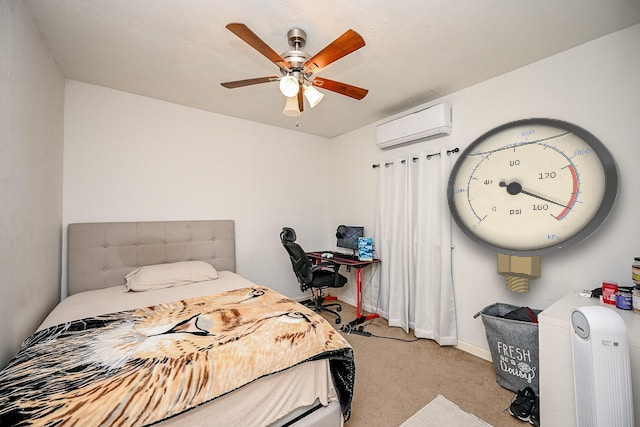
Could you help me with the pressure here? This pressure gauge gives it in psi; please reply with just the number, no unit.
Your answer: 150
